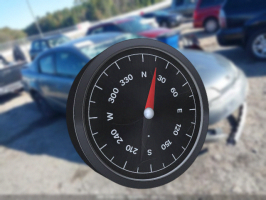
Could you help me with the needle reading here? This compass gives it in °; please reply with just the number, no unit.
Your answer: 15
